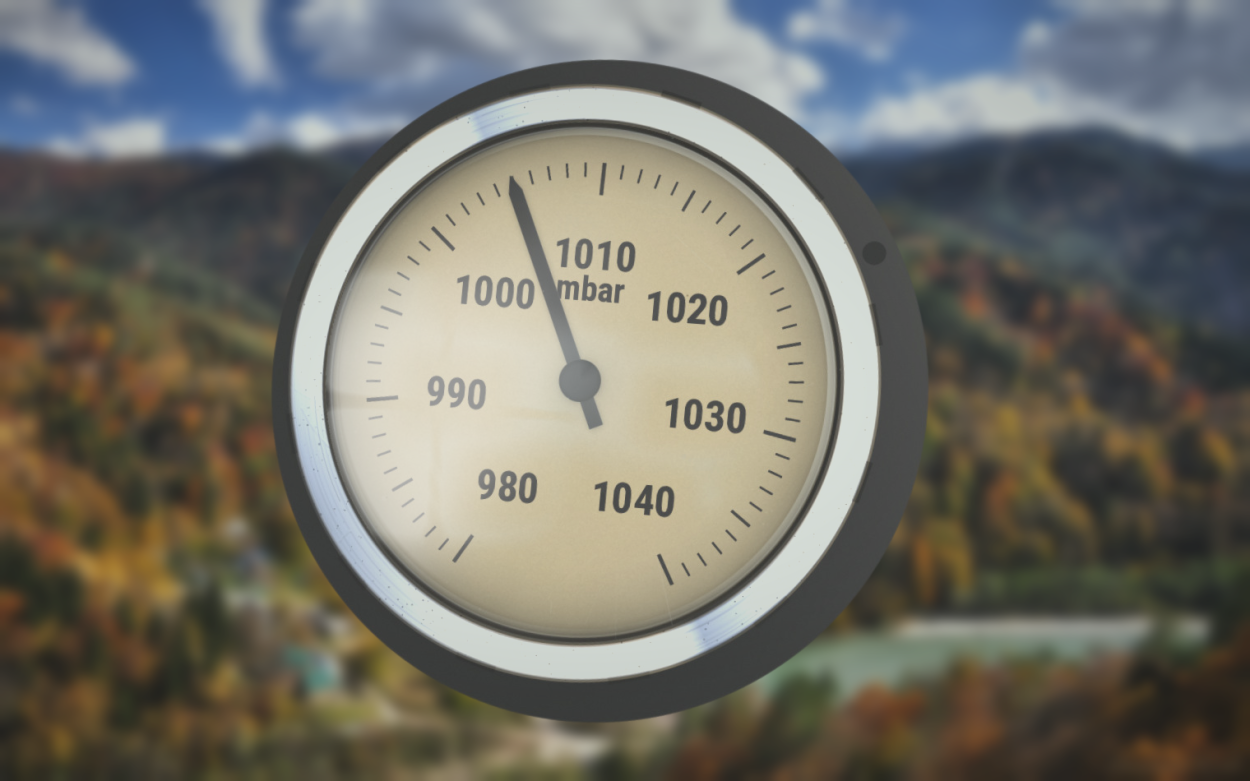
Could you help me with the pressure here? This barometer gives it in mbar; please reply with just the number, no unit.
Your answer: 1005
